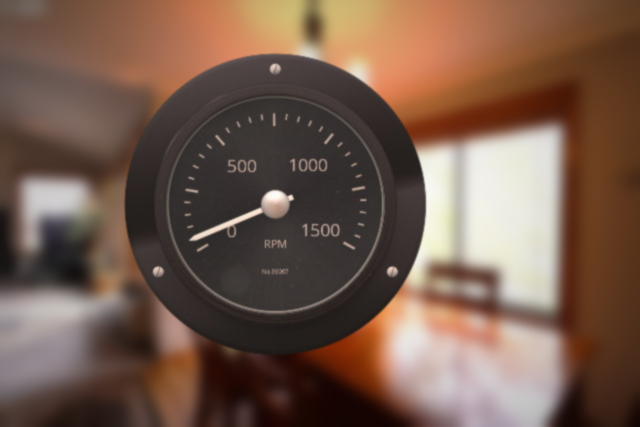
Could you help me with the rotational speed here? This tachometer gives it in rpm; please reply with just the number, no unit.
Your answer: 50
